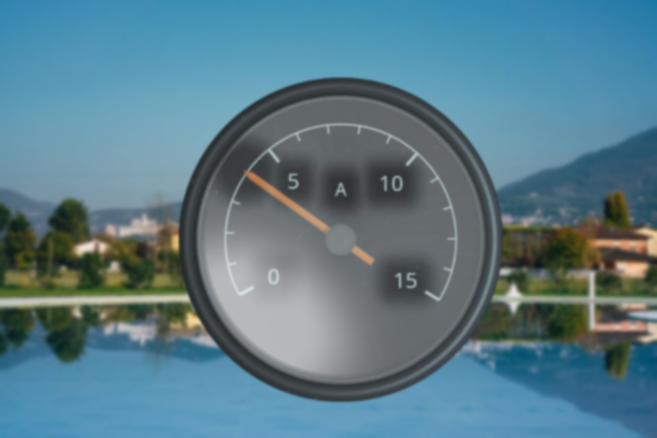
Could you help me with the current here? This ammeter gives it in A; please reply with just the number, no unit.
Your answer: 4
